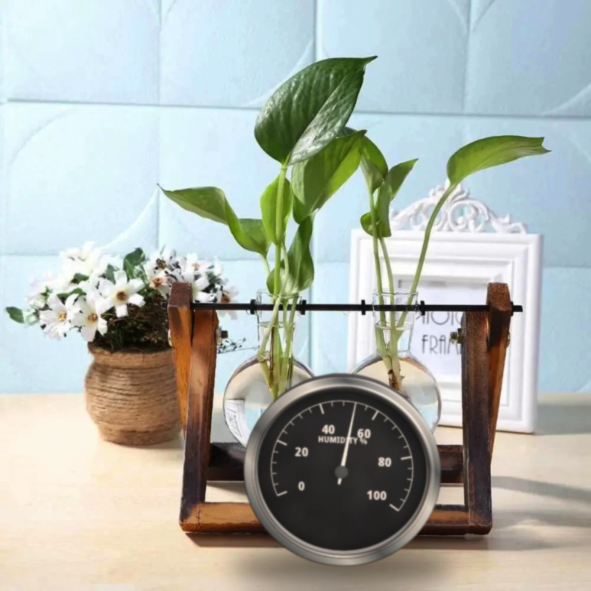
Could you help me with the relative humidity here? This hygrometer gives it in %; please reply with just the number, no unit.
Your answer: 52
